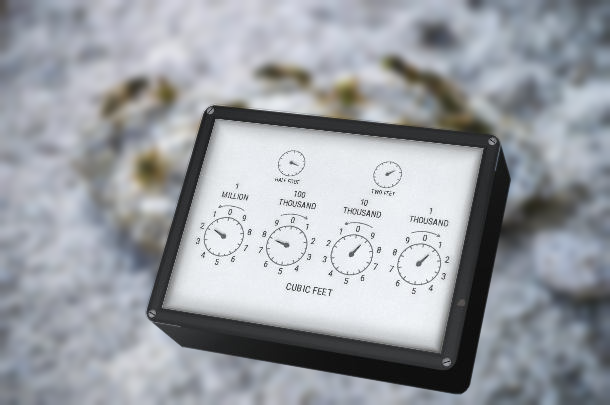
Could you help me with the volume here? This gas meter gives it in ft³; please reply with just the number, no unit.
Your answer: 179100
